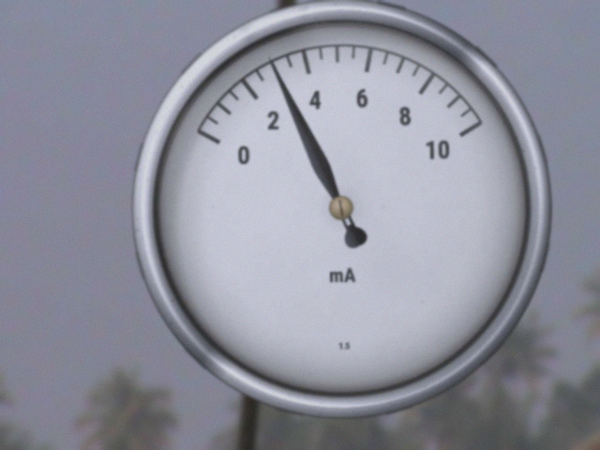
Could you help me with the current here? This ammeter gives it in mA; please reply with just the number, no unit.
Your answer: 3
